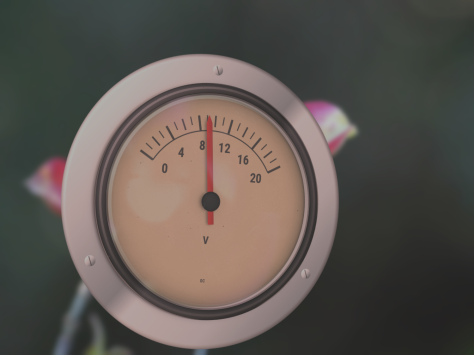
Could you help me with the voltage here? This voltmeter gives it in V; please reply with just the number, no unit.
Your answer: 9
